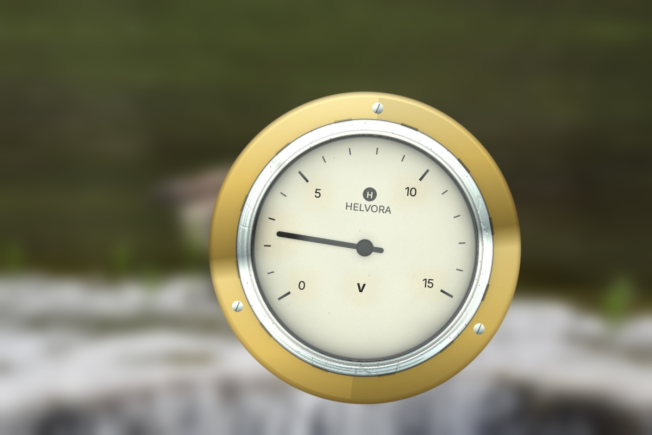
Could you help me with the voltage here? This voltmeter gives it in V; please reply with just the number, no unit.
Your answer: 2.5
